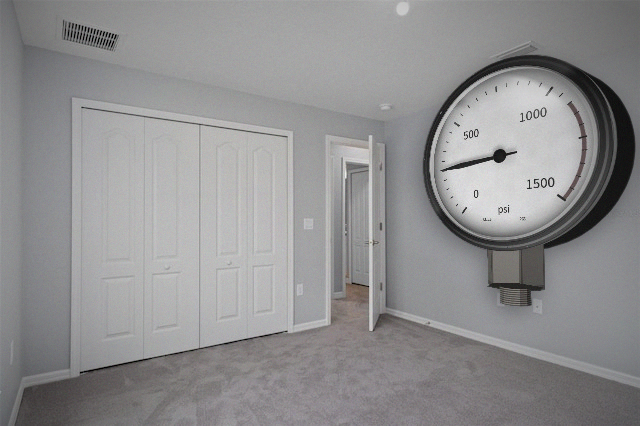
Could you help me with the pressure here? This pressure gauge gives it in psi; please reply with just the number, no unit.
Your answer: 250
